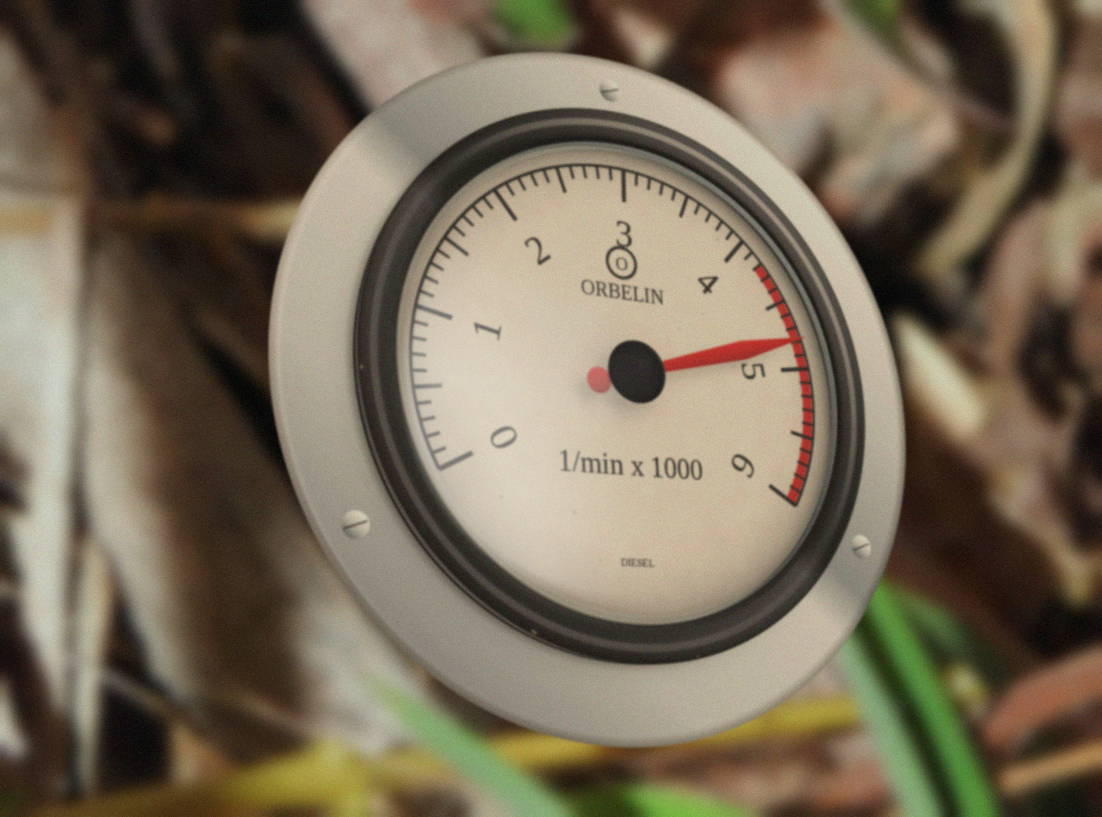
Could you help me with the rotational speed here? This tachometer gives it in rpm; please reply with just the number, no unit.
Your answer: 4800
